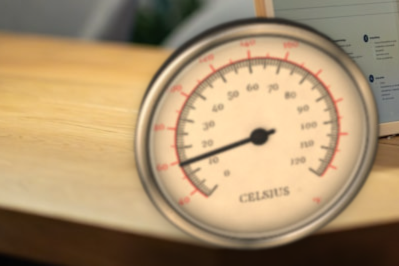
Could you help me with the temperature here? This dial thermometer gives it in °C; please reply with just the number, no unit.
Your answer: 15
